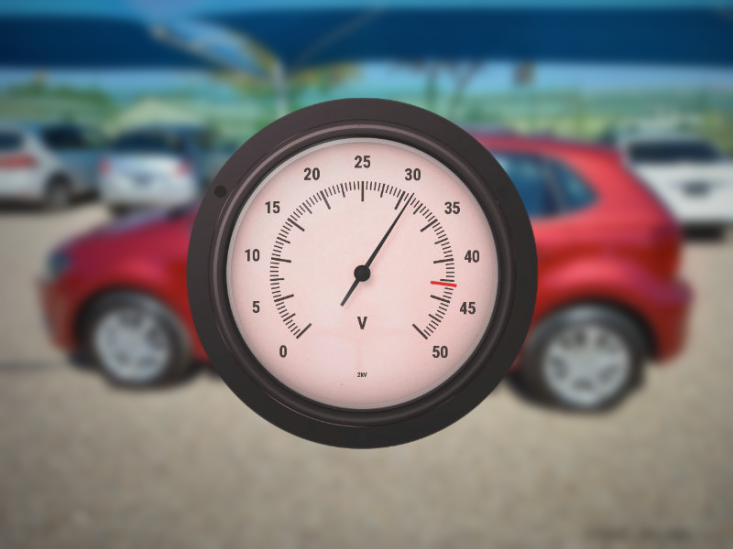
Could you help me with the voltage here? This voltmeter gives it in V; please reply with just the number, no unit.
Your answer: 31
